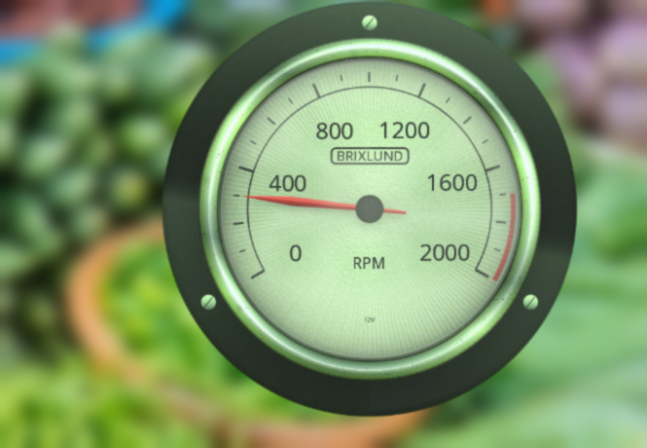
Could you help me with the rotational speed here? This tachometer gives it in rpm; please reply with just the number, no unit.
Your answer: 300
